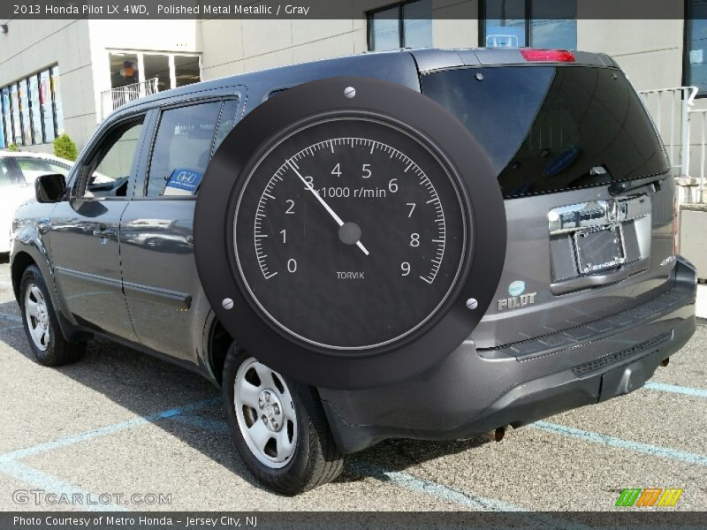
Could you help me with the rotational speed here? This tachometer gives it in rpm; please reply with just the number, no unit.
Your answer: 2900
